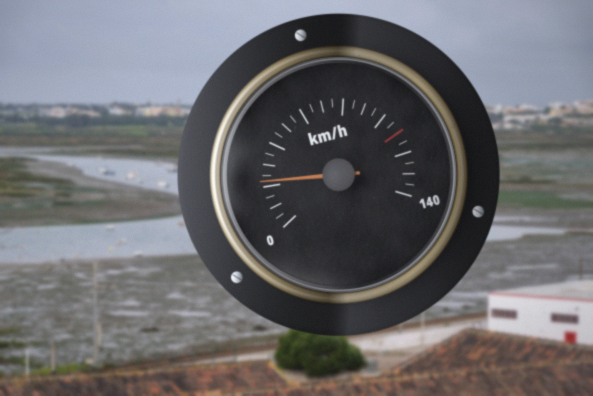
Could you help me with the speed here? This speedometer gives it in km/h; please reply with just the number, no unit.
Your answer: 22.5
